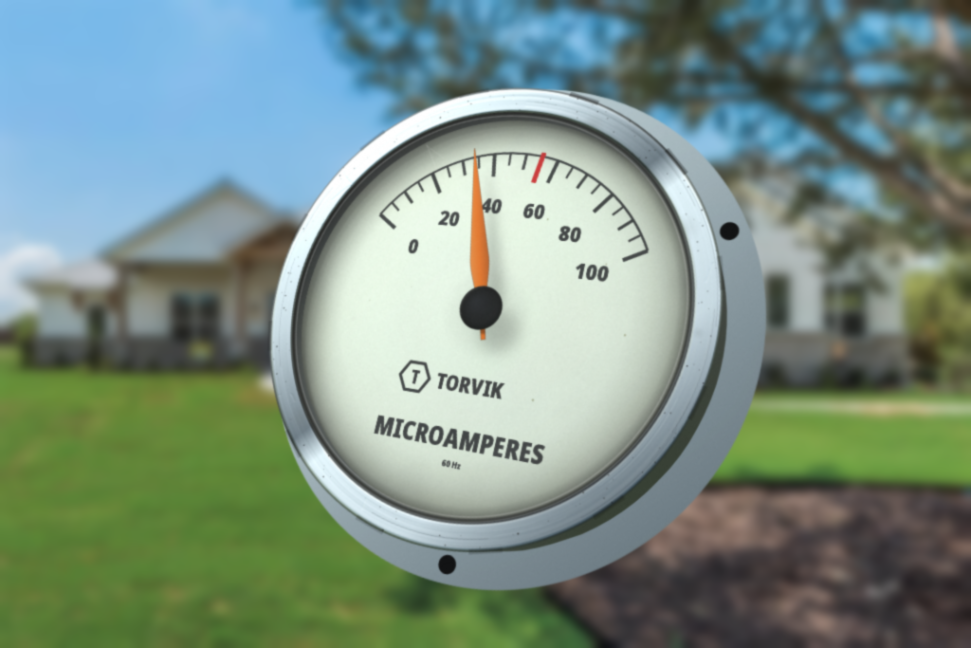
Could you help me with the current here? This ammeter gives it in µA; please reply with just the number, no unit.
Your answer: 35
